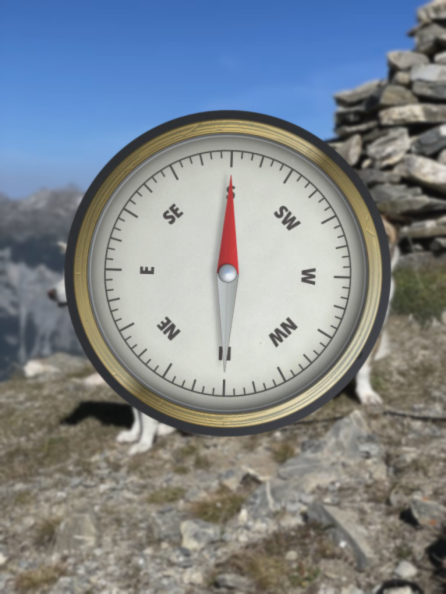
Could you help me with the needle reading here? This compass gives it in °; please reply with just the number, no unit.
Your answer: 180
